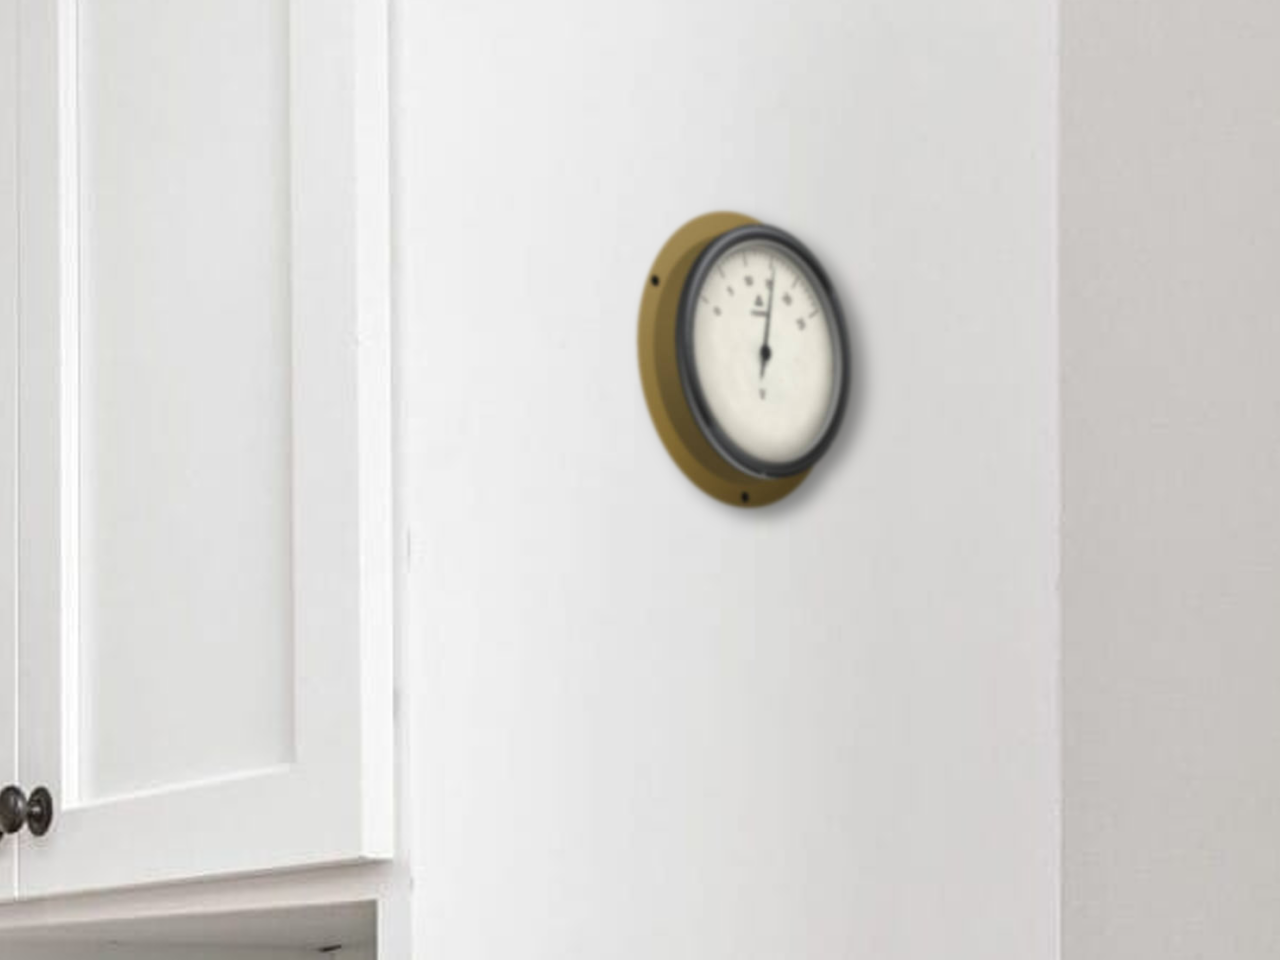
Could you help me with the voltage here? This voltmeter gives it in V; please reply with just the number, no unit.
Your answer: 15
